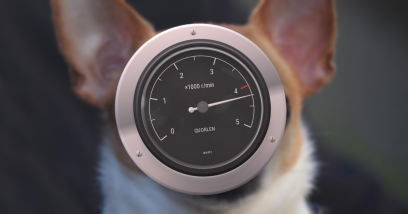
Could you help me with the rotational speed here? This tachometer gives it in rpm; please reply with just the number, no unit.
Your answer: 4250
